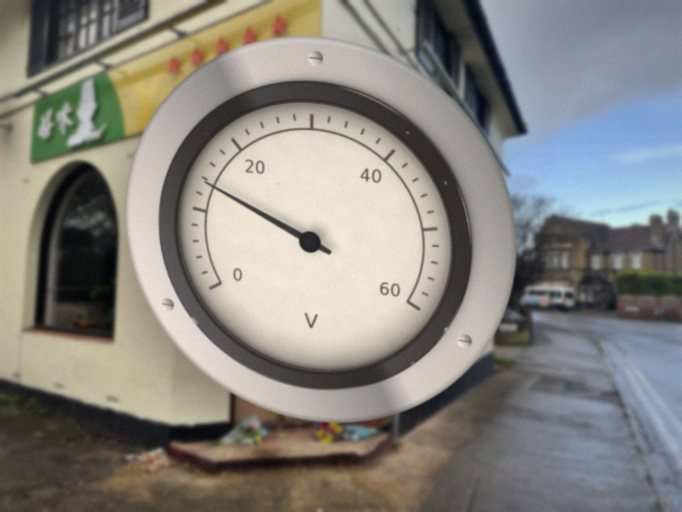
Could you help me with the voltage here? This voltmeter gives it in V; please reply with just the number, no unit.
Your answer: 14
